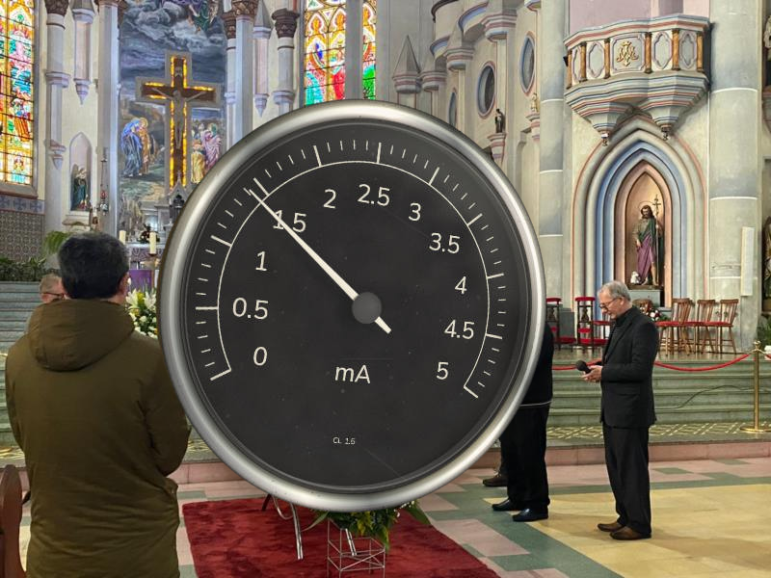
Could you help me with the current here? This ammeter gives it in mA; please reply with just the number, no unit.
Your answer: 1.4
